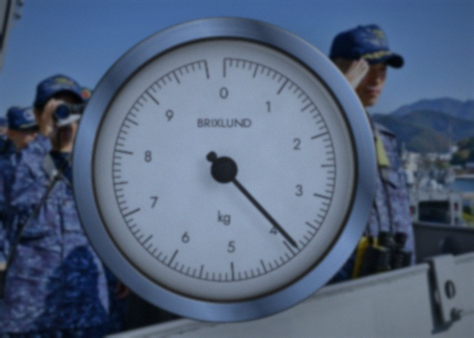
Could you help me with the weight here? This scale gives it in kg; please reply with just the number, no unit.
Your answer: 3.9
